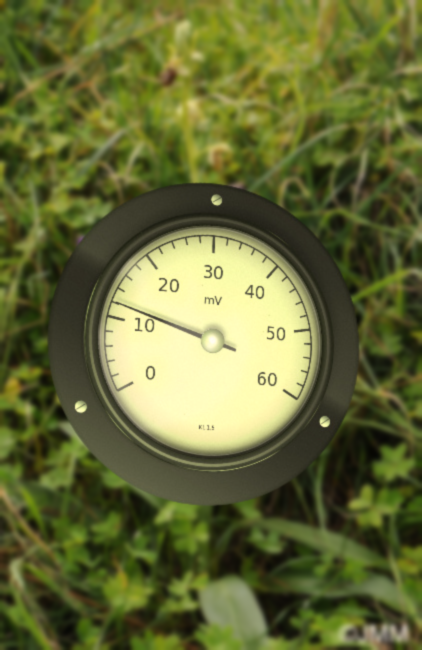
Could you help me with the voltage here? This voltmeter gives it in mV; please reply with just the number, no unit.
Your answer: 12
